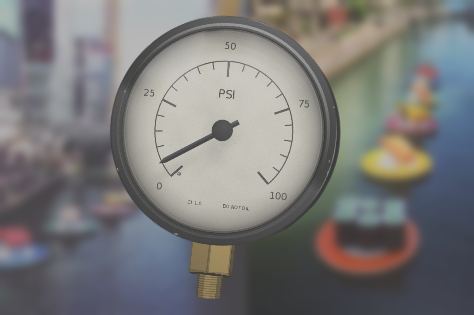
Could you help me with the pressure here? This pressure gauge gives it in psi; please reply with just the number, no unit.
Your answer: 5
